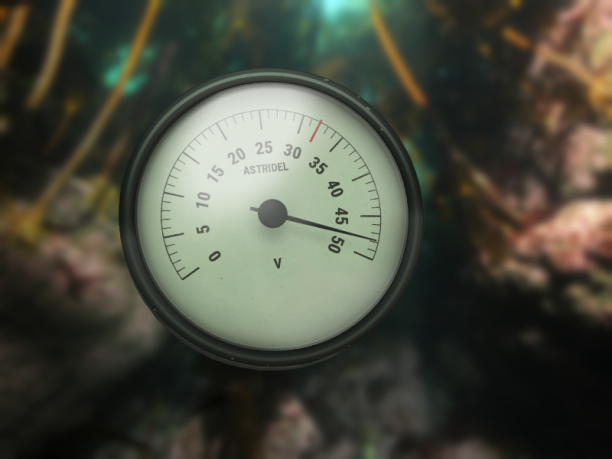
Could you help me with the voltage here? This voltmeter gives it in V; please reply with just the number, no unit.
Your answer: 48
